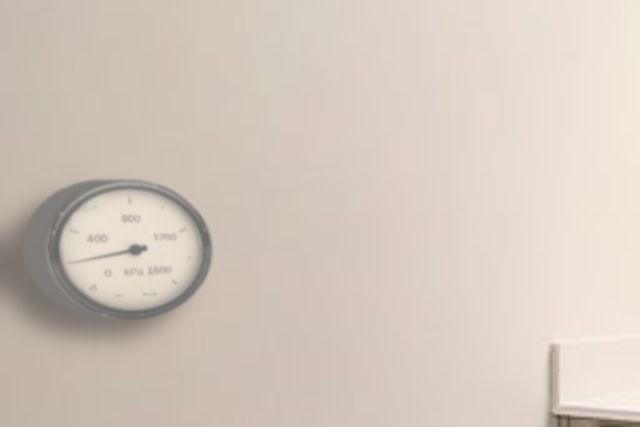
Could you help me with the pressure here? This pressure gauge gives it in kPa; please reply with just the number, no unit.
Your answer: 200
